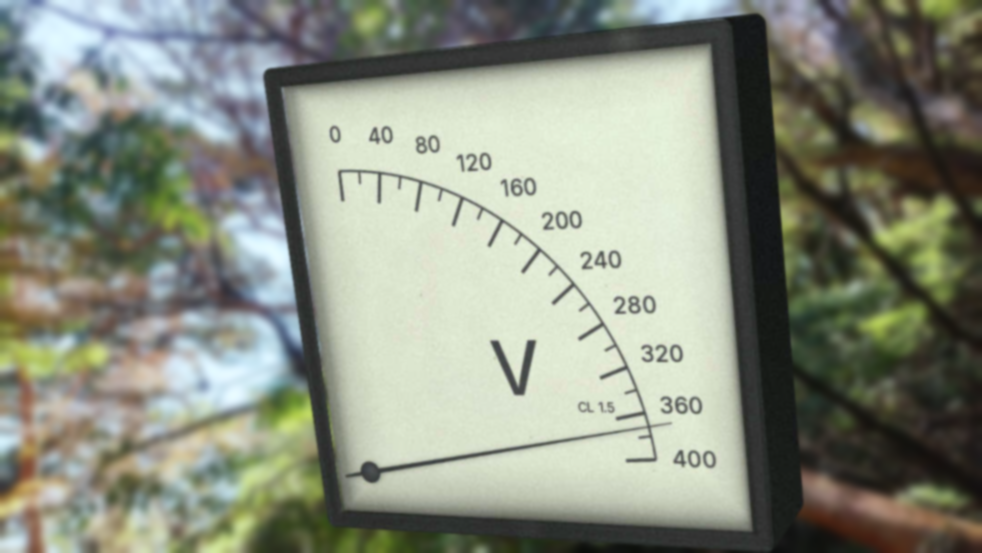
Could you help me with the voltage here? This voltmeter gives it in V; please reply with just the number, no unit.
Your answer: 370
